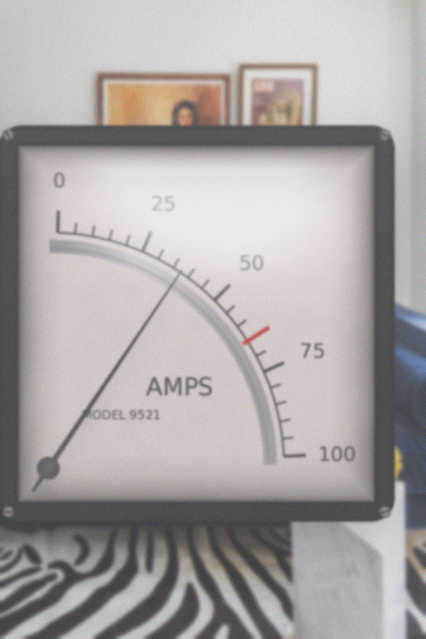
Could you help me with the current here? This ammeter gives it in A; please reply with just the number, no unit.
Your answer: 37.5
